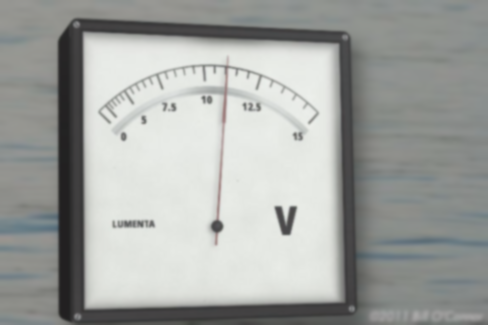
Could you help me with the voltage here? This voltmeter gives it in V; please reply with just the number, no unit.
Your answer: 11
